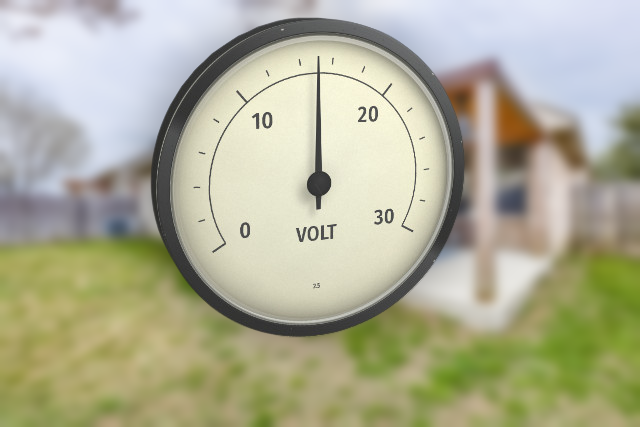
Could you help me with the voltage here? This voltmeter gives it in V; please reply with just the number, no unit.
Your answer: 15
